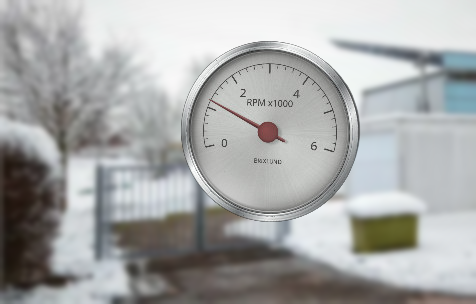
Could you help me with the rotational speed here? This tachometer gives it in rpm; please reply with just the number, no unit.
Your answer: 1200
